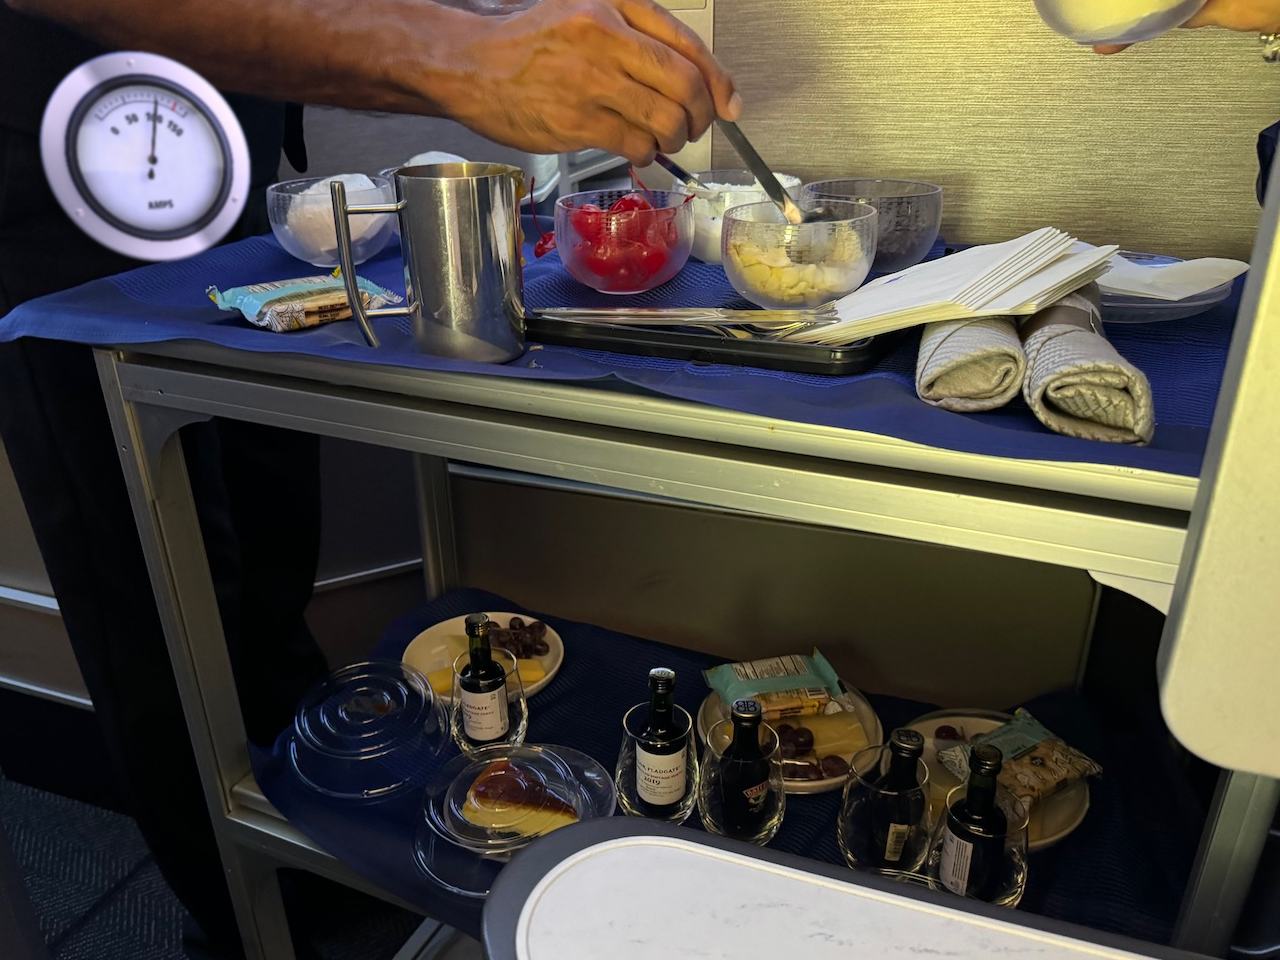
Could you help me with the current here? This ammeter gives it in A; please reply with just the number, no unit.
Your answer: 100
